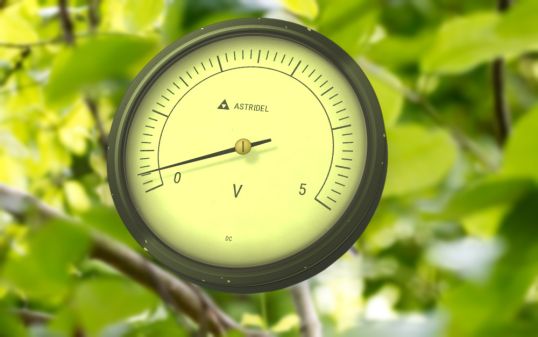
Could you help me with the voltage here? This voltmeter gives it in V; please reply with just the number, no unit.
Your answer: 0.2
